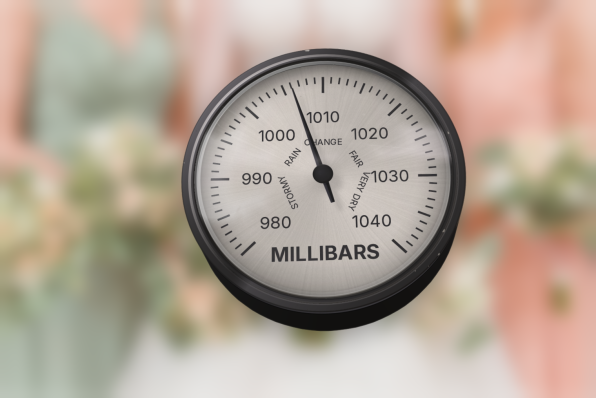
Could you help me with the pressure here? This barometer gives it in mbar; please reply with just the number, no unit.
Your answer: 1006
